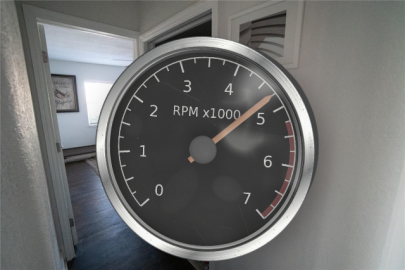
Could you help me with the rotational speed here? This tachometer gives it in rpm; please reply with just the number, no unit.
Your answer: 4750
